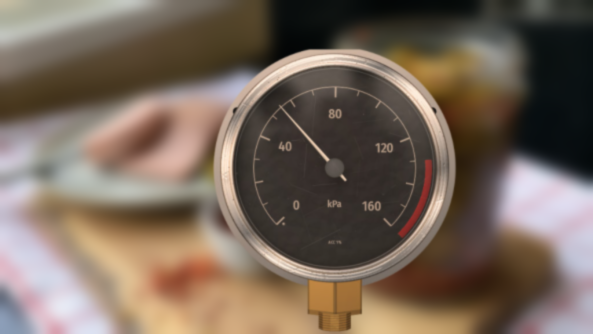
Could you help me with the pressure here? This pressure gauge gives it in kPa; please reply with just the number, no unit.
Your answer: 55
